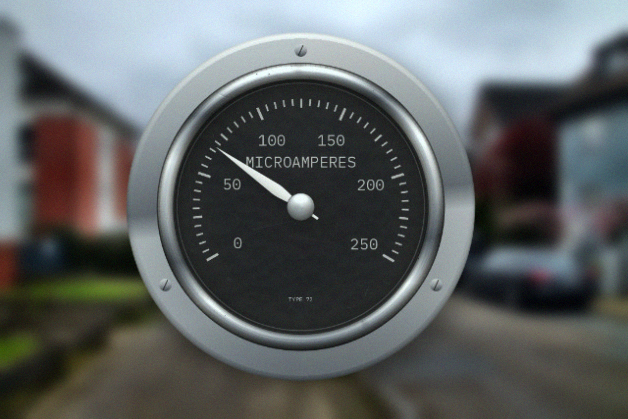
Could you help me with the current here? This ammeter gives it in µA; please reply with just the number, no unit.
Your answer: 67.5
